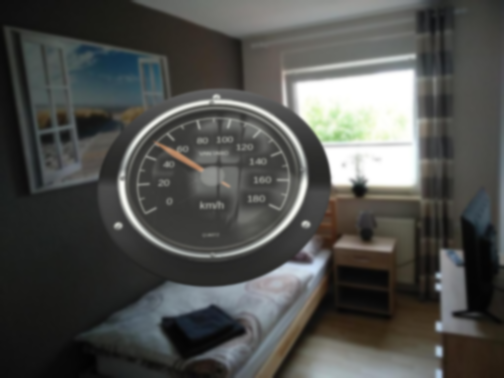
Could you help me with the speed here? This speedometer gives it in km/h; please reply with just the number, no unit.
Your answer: 50
